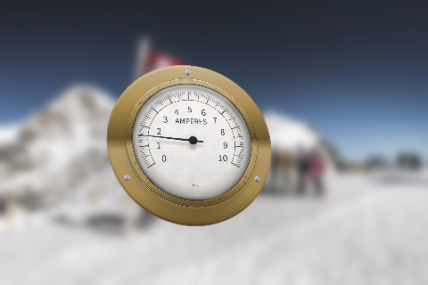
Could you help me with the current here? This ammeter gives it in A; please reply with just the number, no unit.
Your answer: 1.5
